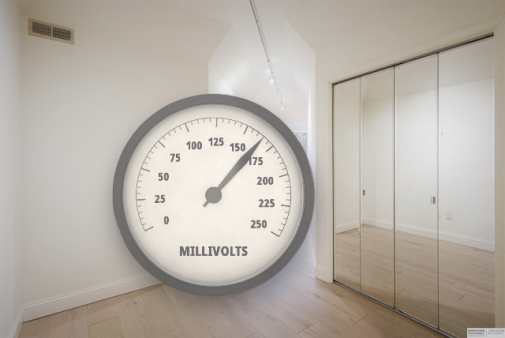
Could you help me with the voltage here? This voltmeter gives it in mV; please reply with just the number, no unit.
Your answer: 165
